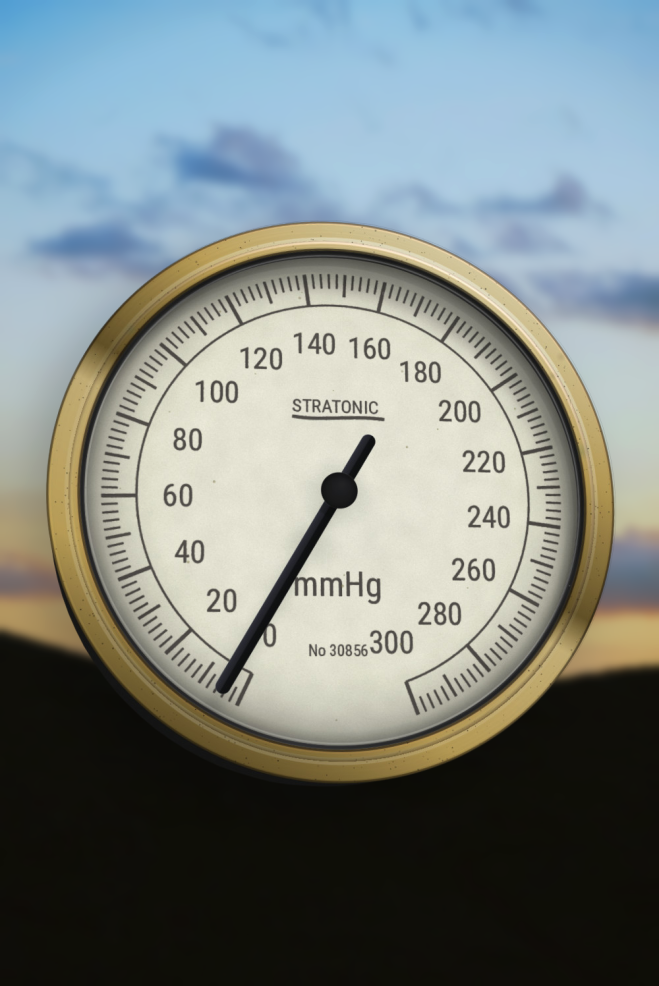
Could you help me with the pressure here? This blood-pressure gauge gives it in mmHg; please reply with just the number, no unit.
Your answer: 5
